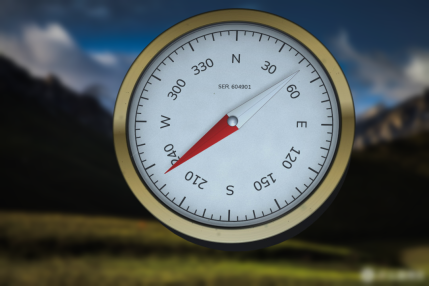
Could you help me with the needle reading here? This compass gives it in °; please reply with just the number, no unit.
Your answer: 230
